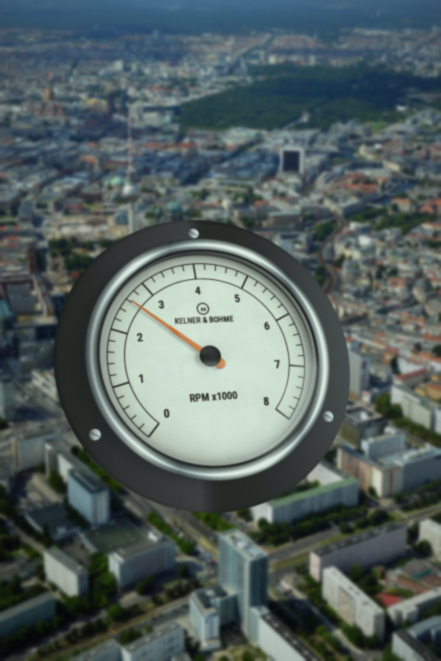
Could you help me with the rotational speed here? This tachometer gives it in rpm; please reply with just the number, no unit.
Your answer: 2600
